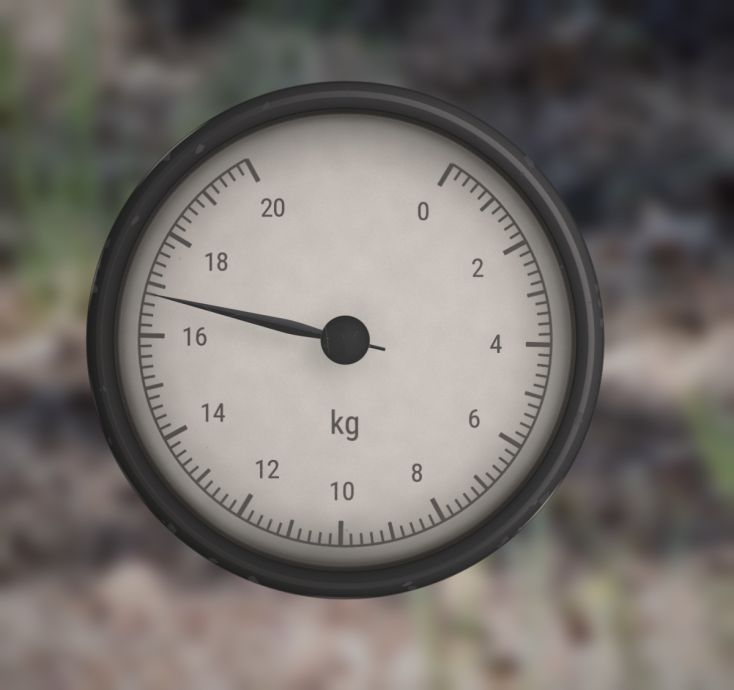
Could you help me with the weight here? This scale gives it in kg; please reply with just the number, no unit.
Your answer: 16.8
